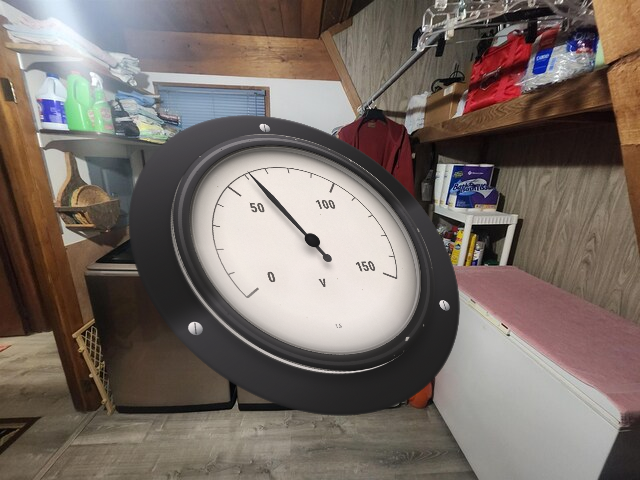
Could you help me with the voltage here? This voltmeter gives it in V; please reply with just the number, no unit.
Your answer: 60
